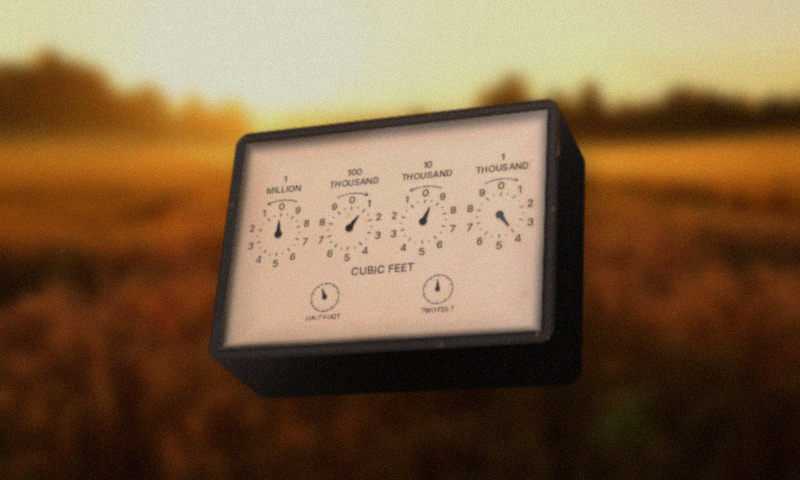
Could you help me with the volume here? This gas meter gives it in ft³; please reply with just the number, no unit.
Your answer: 9400
